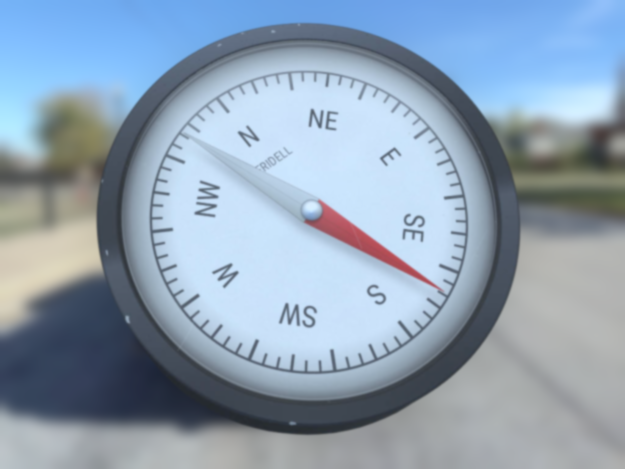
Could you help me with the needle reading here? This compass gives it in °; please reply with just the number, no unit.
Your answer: 160
